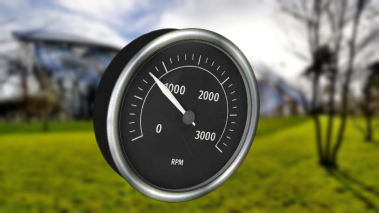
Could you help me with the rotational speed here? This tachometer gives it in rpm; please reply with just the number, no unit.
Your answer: 800
